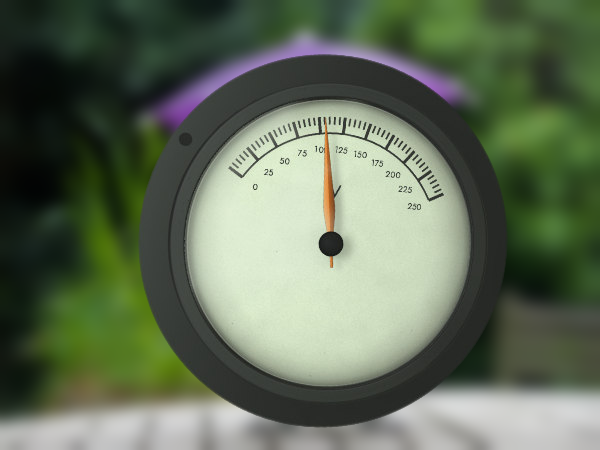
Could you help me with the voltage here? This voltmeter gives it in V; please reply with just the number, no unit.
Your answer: 105
